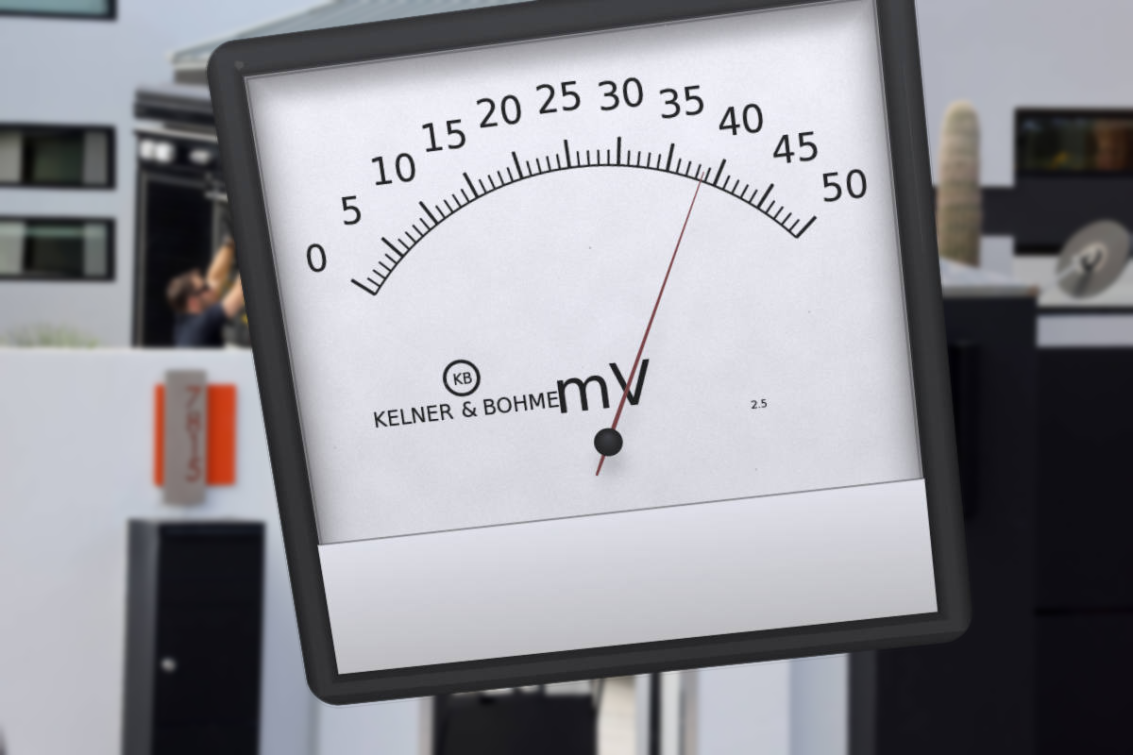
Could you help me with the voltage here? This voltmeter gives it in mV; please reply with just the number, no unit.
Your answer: 38.5
